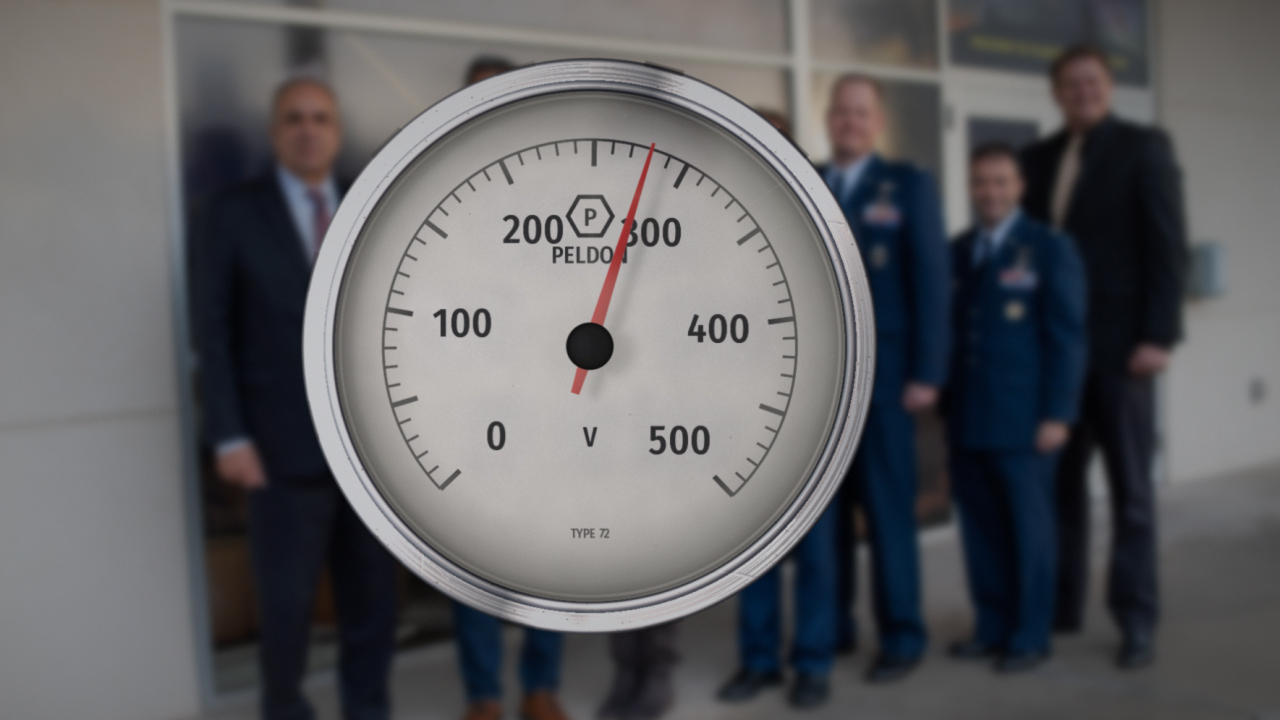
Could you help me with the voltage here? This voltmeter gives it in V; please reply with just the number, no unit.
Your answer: 280
